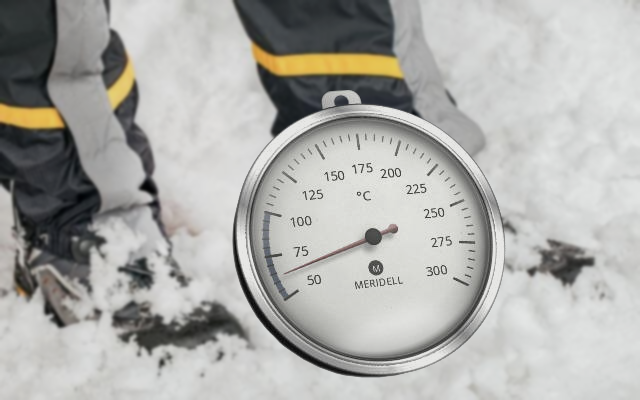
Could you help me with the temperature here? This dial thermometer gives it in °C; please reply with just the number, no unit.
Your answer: 62.5
